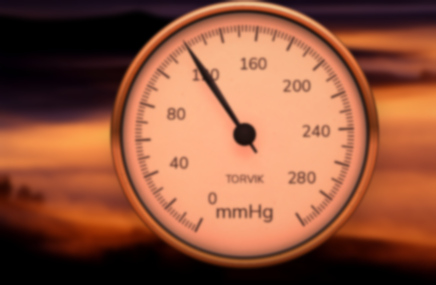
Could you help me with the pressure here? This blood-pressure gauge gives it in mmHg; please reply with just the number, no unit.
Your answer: 120
